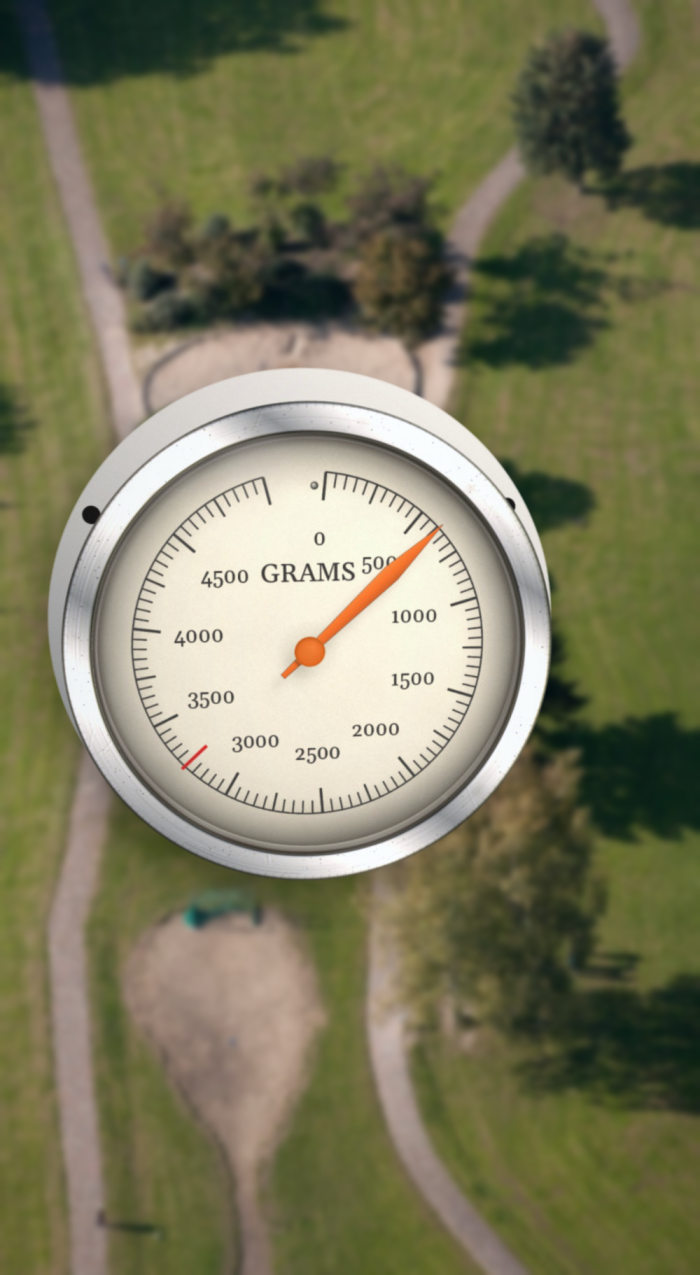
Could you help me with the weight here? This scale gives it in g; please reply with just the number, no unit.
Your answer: 600
